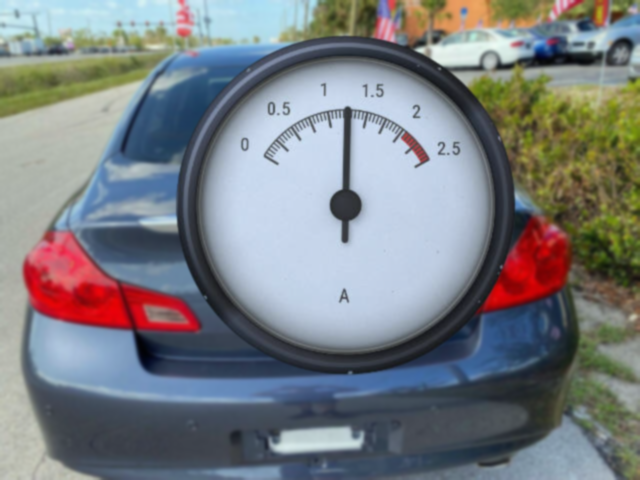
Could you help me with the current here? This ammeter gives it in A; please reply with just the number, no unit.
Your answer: 1.25
